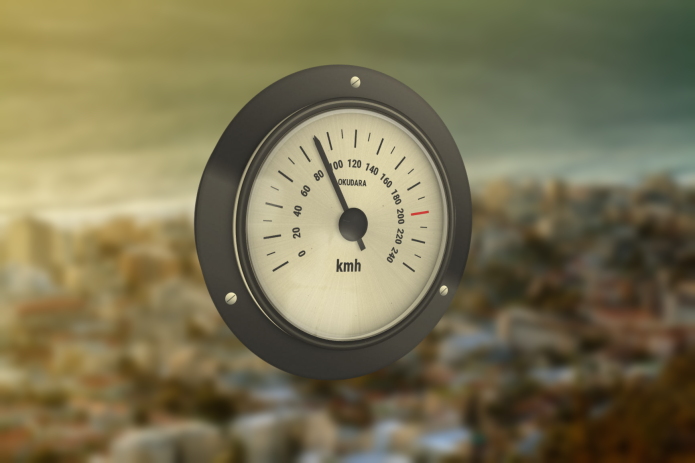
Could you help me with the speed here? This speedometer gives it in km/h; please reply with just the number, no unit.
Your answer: 90
